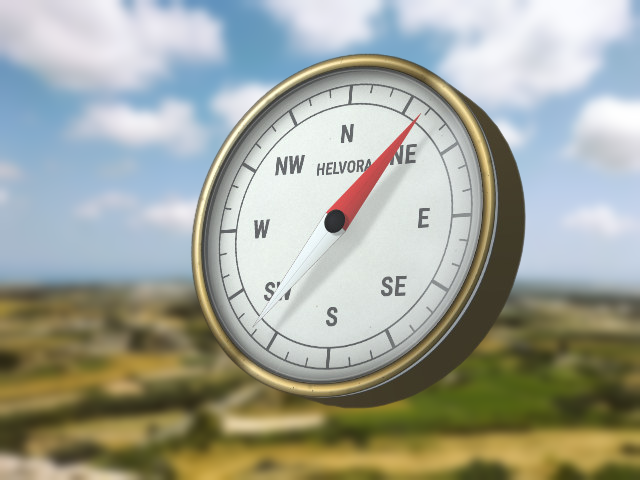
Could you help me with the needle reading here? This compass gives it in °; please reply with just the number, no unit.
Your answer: 40
